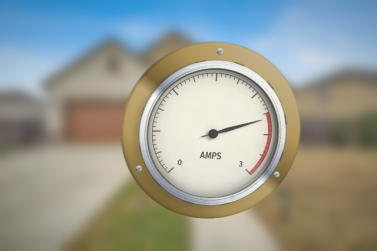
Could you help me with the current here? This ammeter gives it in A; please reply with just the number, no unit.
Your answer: 2.3
